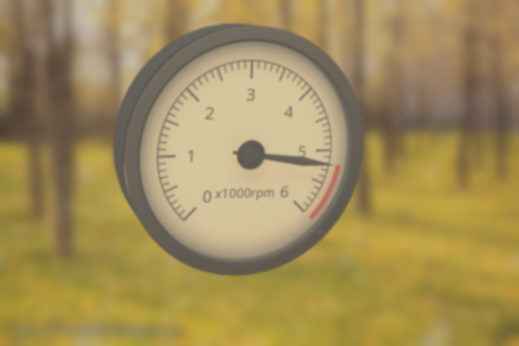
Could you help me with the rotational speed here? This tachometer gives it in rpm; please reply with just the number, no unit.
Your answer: 5200
